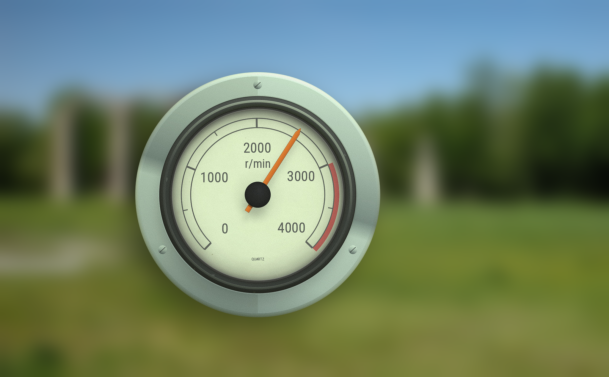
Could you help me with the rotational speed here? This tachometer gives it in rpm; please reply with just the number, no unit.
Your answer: 2500
